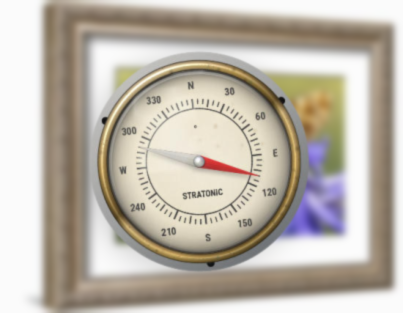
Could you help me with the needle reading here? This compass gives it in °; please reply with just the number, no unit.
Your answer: 110
